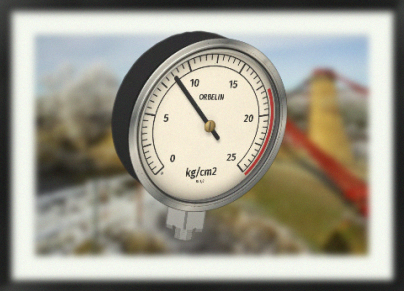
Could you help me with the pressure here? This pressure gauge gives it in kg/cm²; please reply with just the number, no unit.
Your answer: 8.5
